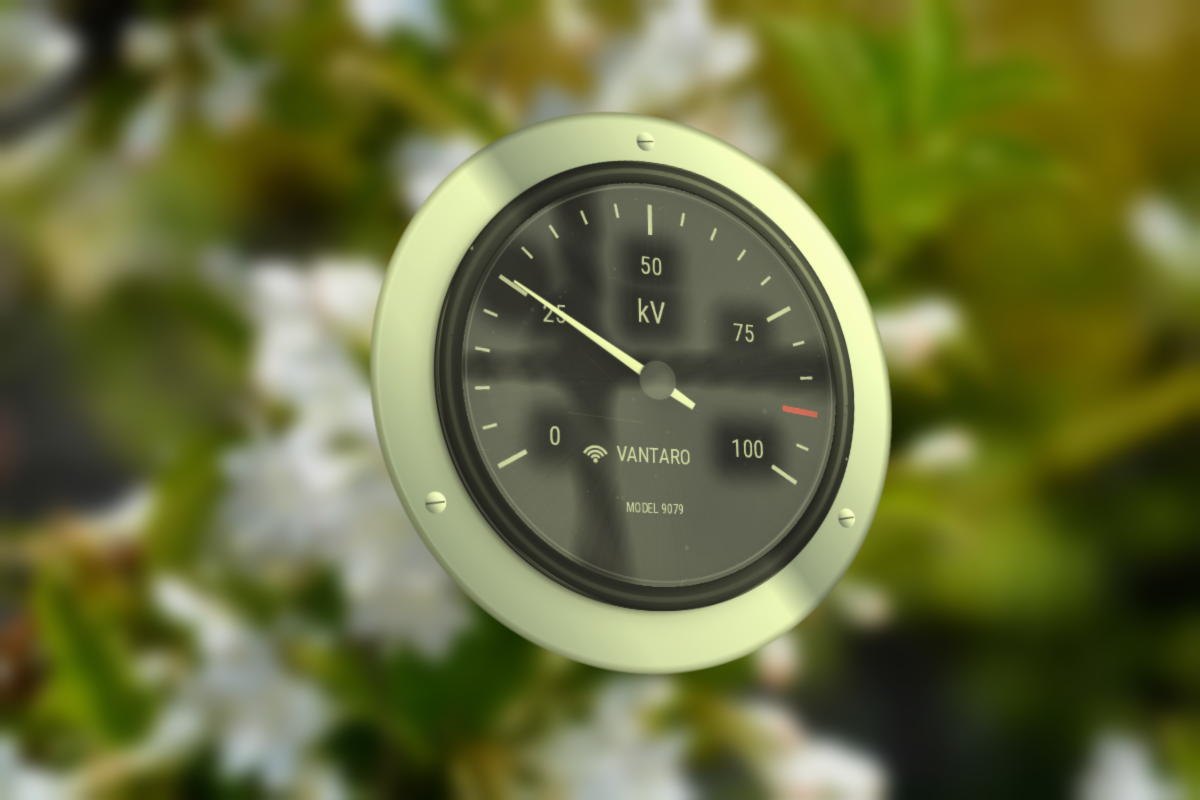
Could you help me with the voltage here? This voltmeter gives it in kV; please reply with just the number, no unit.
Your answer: 25
